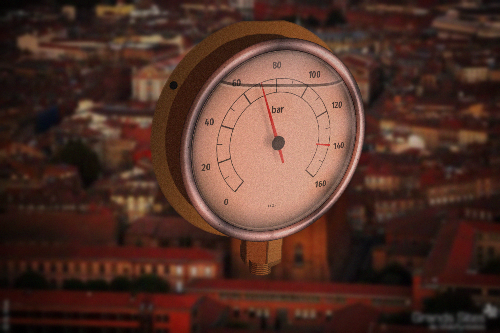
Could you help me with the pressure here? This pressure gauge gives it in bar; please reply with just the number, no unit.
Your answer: 70
